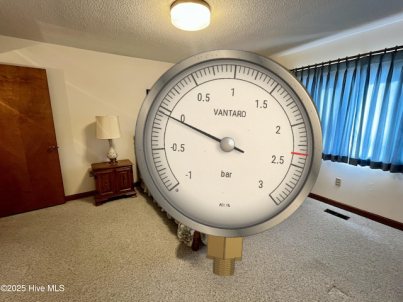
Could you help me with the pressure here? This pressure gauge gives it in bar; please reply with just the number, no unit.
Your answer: -0.05
